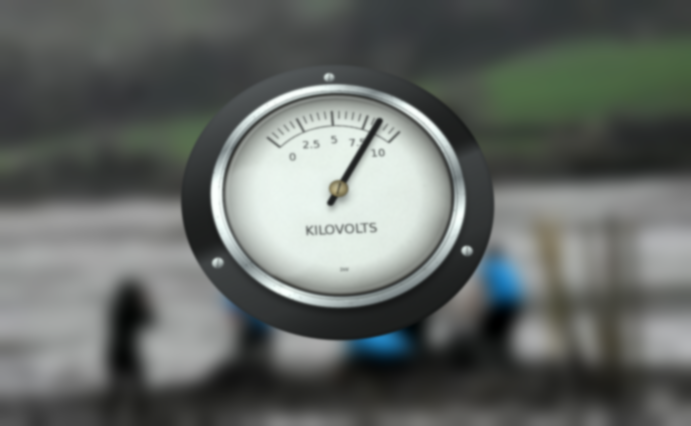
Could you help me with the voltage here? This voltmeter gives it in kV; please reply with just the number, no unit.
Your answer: 8.5
